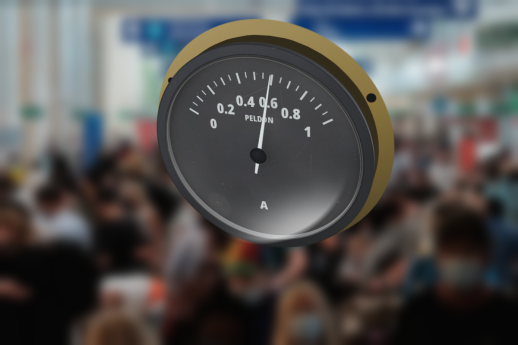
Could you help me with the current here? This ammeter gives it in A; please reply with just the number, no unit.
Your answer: 0.6
